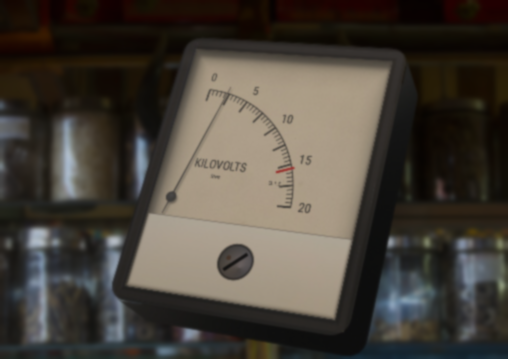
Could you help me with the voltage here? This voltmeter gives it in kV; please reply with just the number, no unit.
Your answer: 2.5
